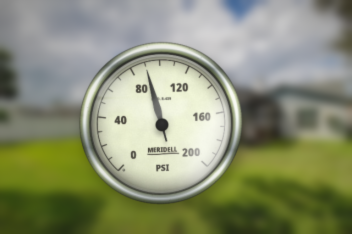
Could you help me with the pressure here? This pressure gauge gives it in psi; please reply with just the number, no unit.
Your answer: 90
